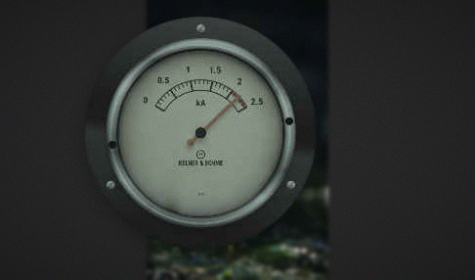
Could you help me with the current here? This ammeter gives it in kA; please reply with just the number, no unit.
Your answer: 2.2
